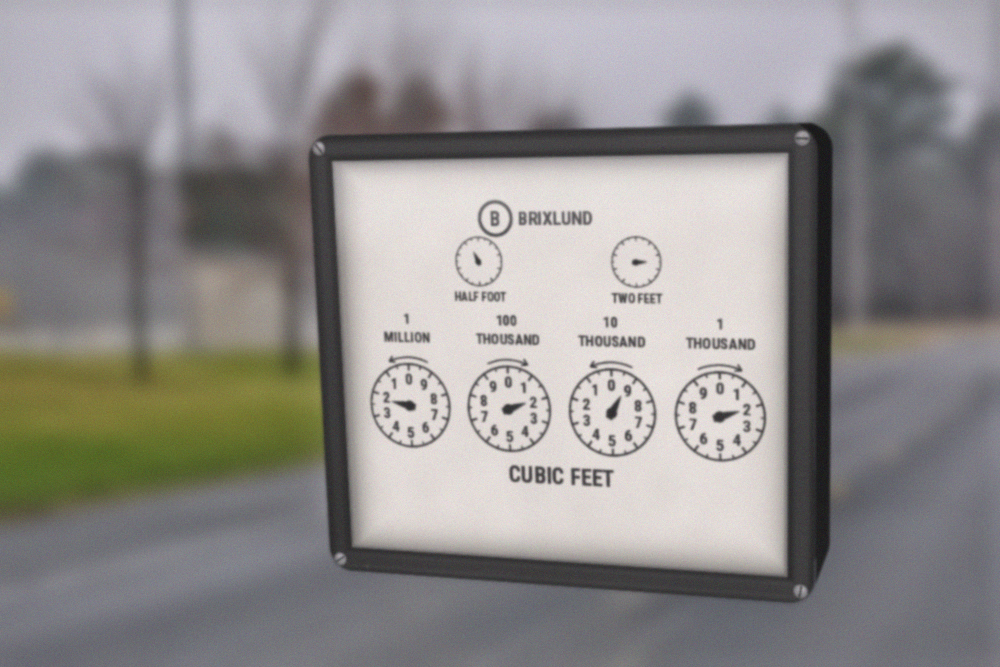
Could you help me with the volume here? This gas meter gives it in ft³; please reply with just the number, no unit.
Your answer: 219200
